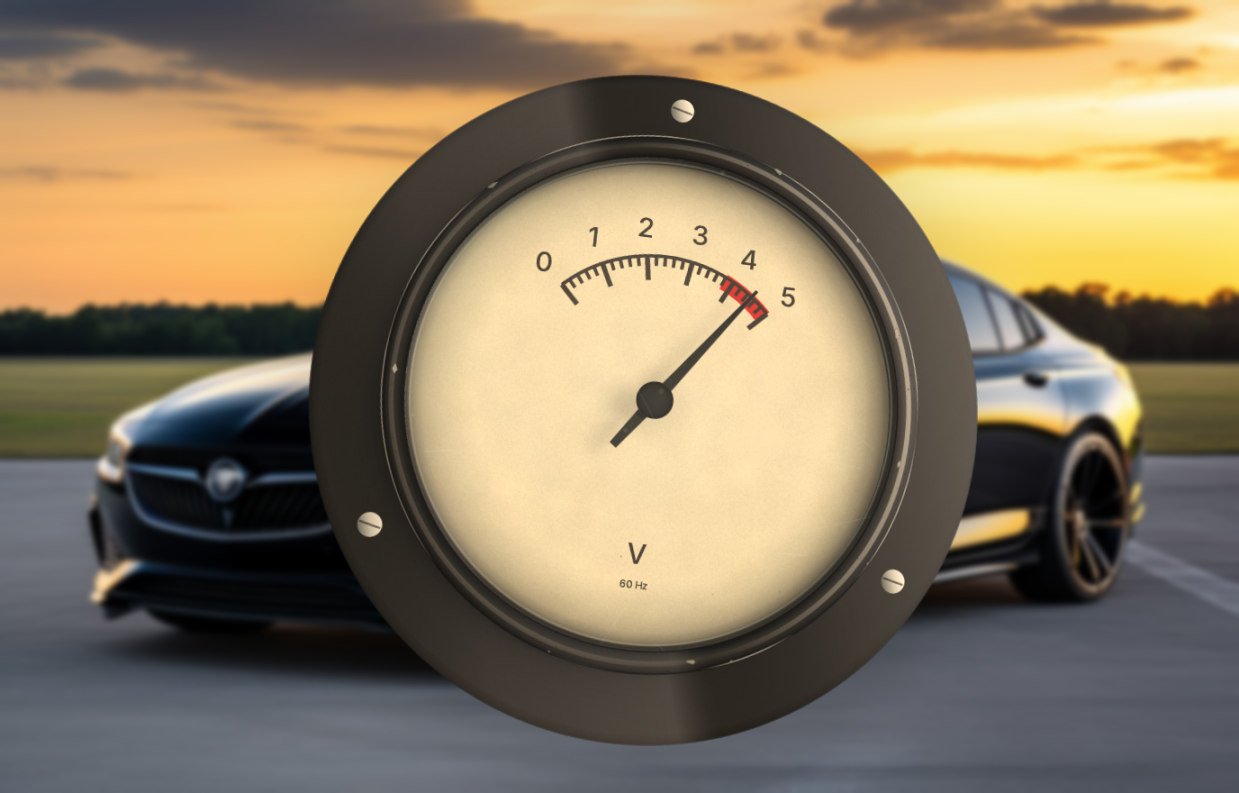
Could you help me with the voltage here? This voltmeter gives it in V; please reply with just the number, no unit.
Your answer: 4.5
